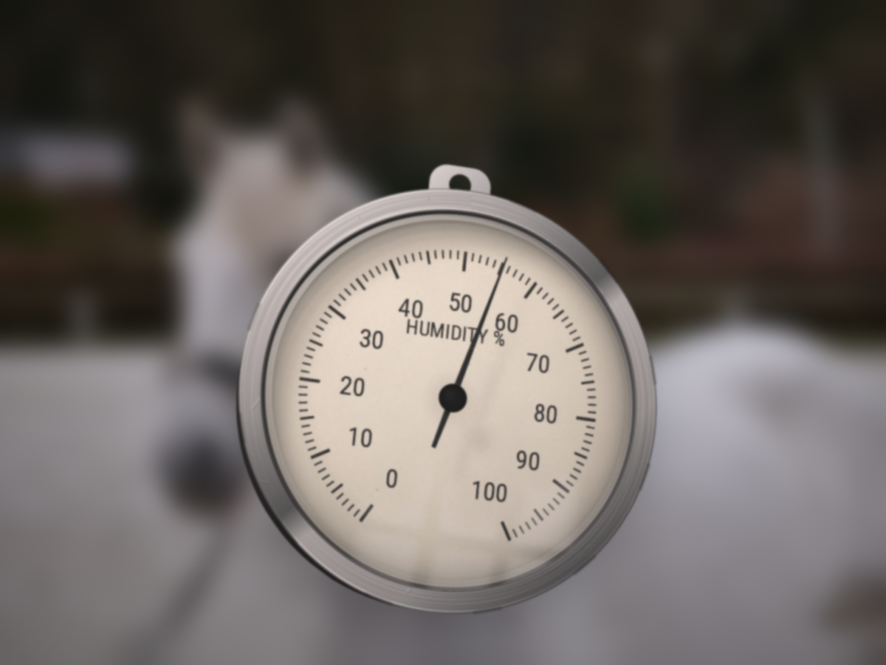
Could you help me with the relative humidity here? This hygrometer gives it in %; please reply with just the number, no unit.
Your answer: 55
